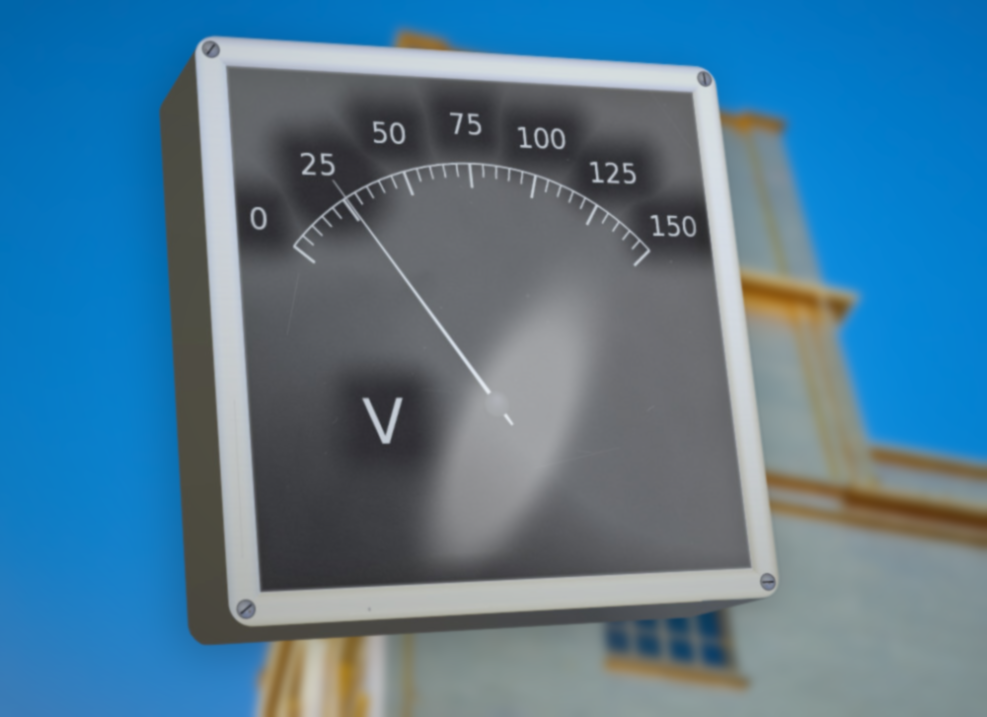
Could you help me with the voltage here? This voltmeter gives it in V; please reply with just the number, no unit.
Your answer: 25
